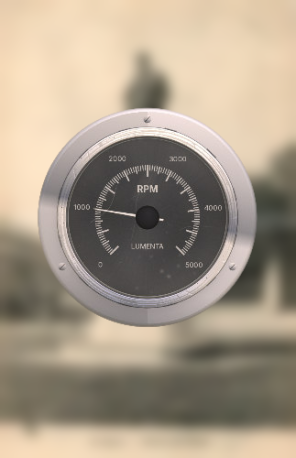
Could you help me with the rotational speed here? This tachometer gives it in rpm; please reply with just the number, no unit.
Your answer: 1000
